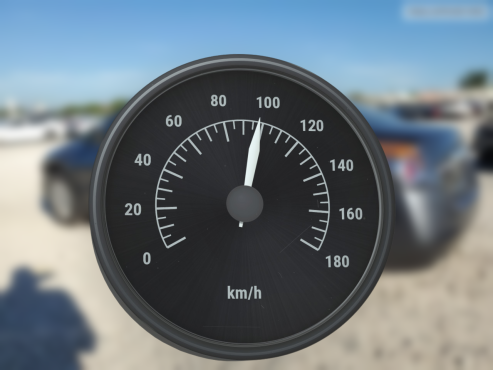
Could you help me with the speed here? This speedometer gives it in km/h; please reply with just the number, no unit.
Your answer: 97.5
